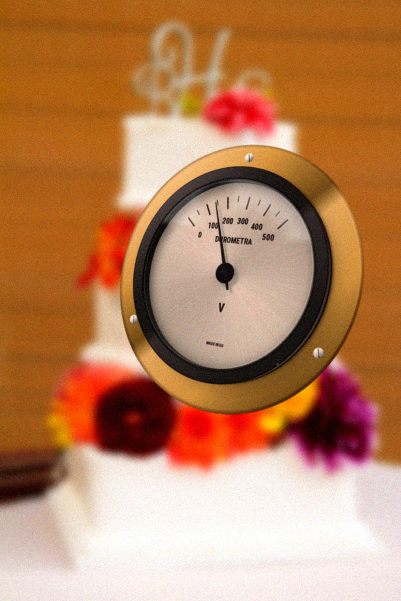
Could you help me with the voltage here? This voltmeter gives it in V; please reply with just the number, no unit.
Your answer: 150
